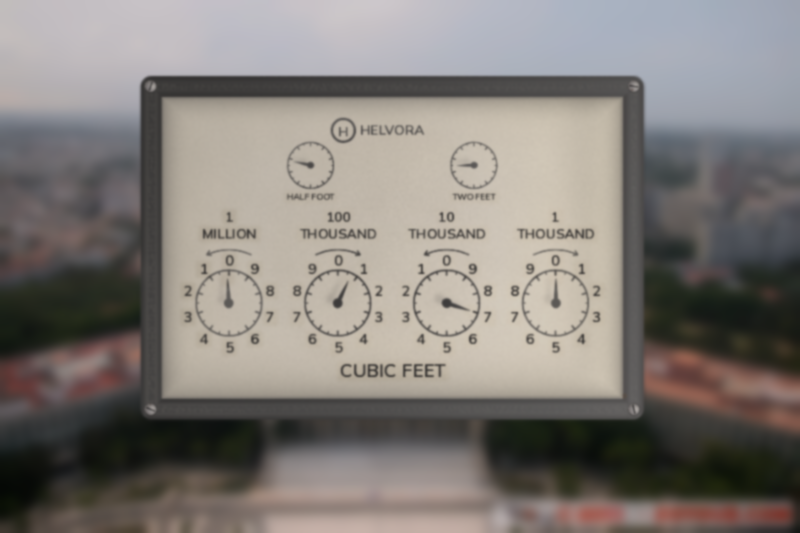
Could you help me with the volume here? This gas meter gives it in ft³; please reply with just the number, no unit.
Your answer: 7000
